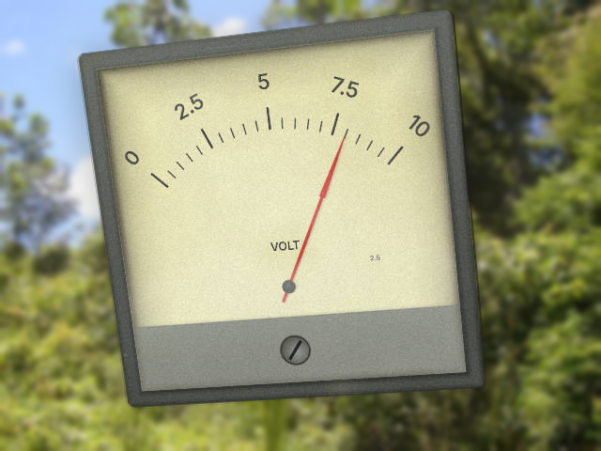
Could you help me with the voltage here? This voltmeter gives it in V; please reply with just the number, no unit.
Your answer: 8
